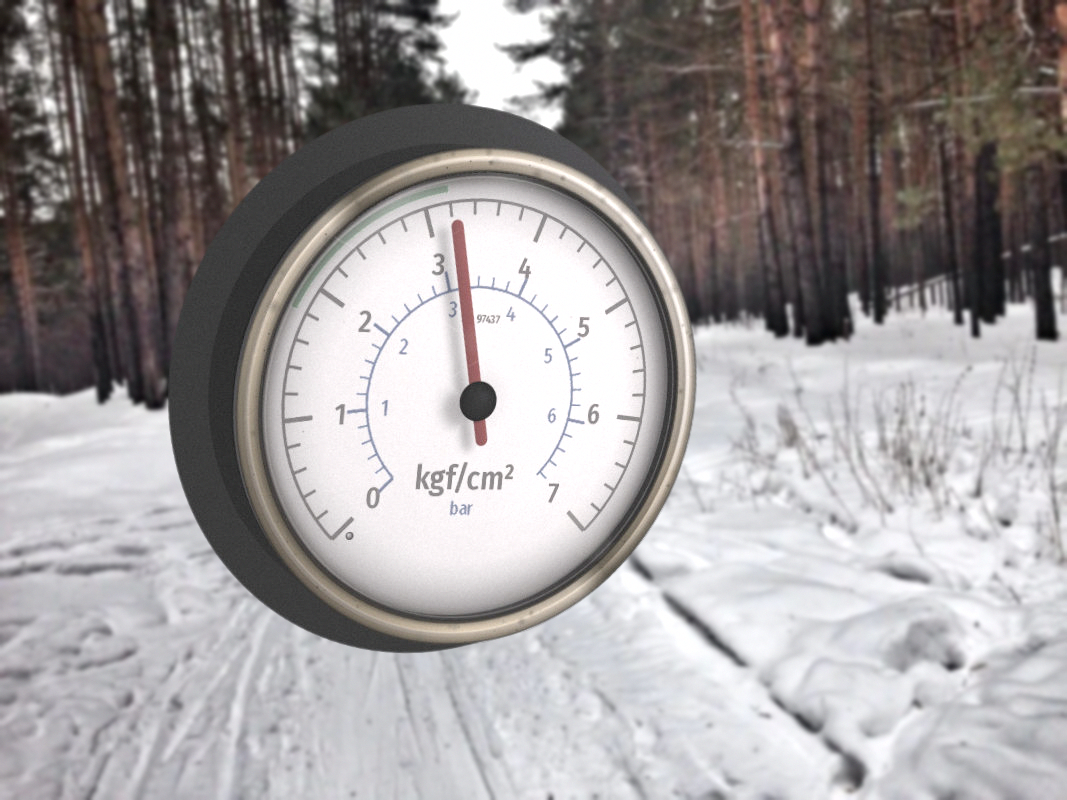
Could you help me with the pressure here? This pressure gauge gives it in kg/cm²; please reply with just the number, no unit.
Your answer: 3.2
